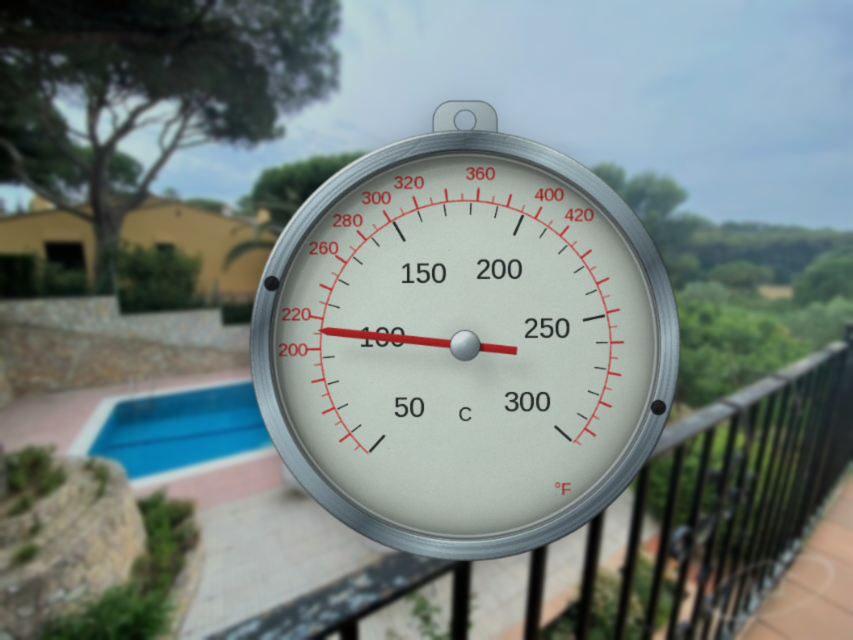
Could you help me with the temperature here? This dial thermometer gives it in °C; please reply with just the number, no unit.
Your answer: 100
